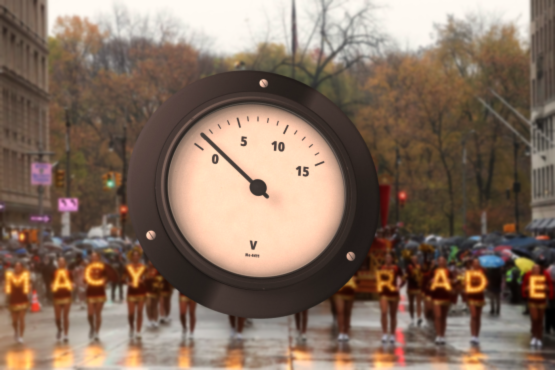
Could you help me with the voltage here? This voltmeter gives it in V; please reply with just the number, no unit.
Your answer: 1
